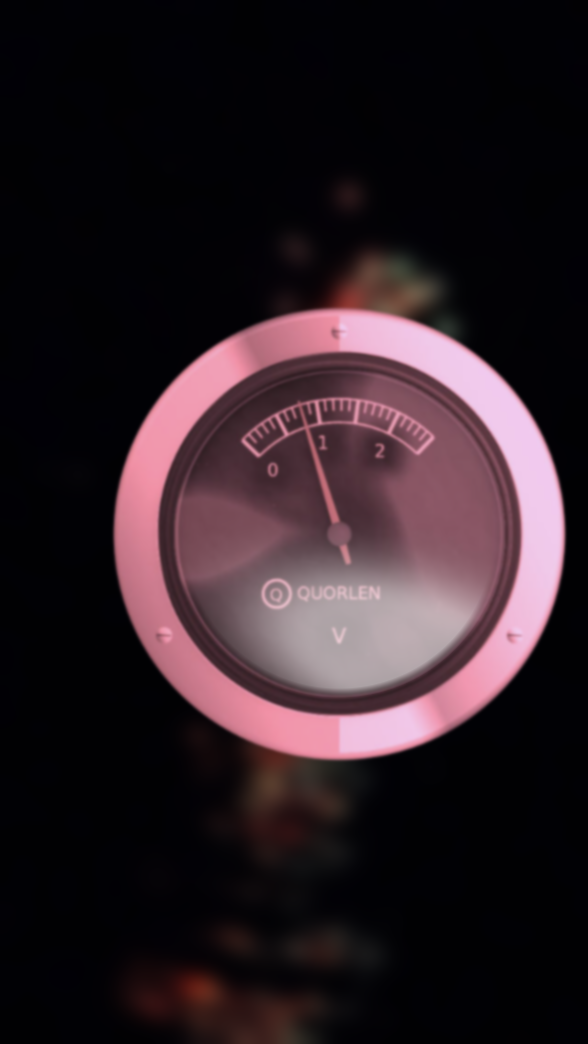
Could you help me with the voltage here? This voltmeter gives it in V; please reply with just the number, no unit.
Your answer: 0.8
